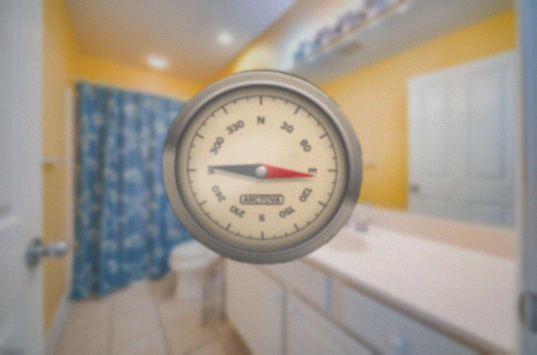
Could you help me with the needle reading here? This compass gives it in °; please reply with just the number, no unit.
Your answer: 95
